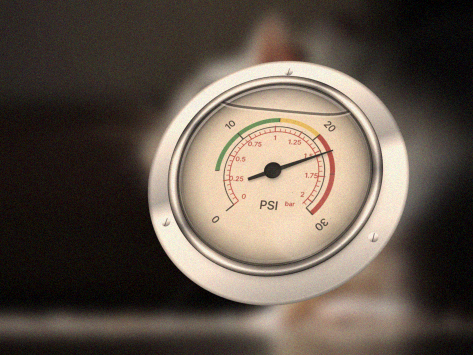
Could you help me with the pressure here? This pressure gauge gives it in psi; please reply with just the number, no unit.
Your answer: 22.5
